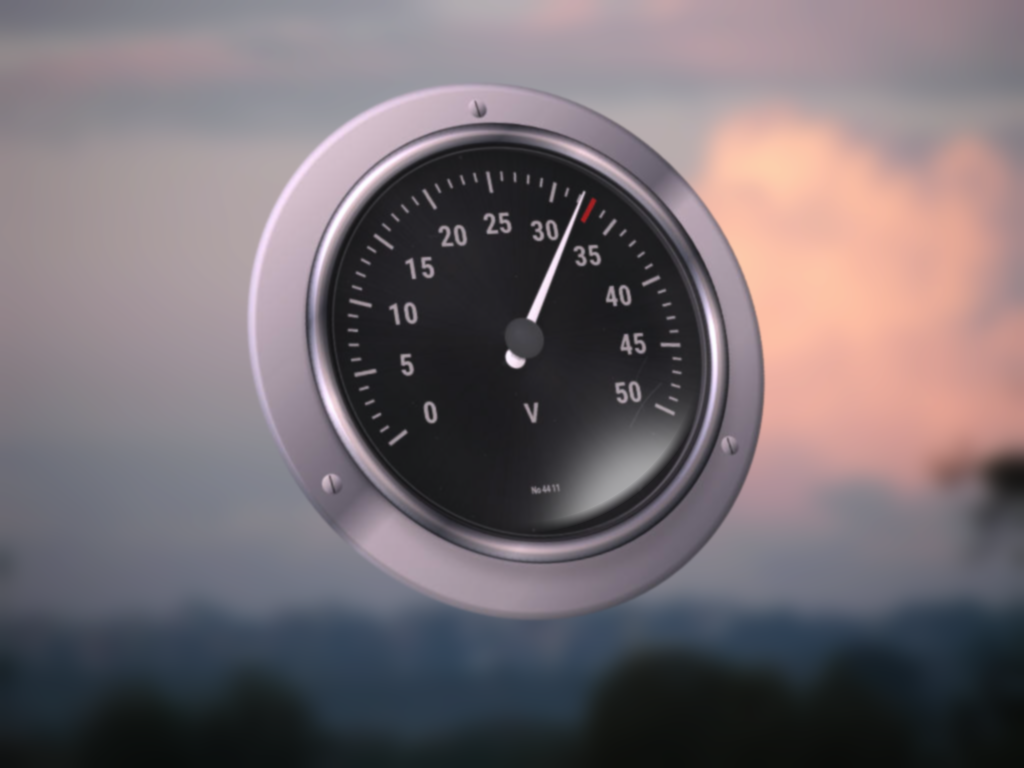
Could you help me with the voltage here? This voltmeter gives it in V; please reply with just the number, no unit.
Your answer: 32
